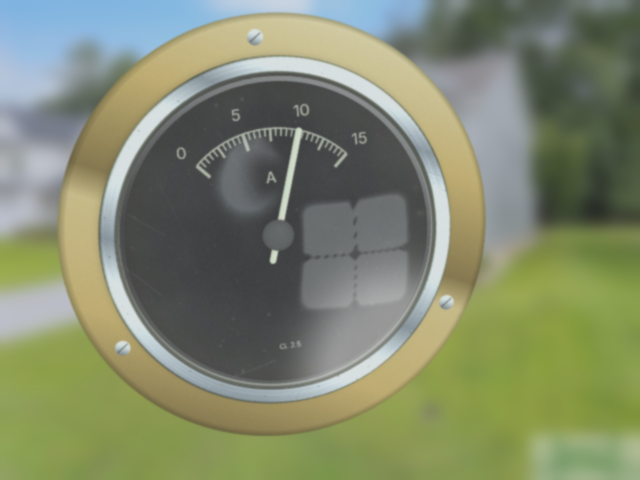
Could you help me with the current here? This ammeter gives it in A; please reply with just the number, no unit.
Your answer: 10
